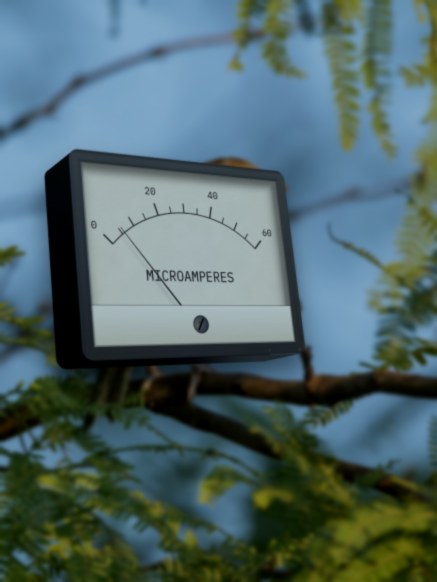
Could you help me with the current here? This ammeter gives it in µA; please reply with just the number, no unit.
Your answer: 5
